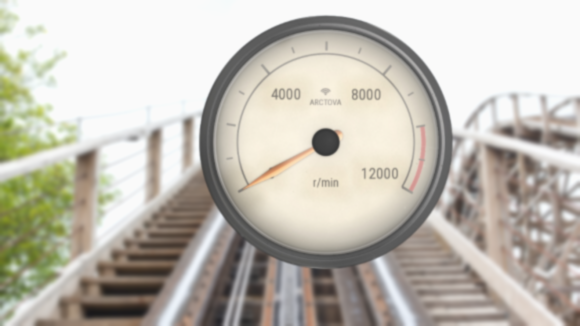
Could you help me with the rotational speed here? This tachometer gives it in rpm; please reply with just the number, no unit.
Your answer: 0
